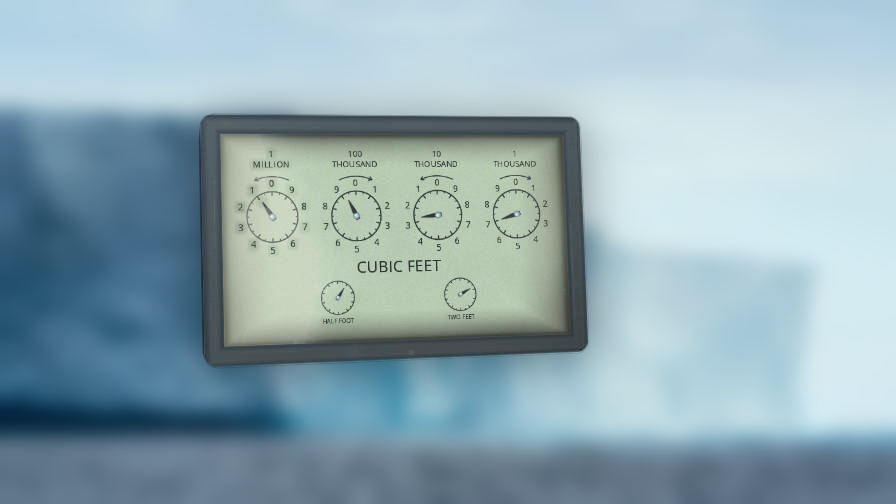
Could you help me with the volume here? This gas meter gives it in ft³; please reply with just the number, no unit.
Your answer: 92700
